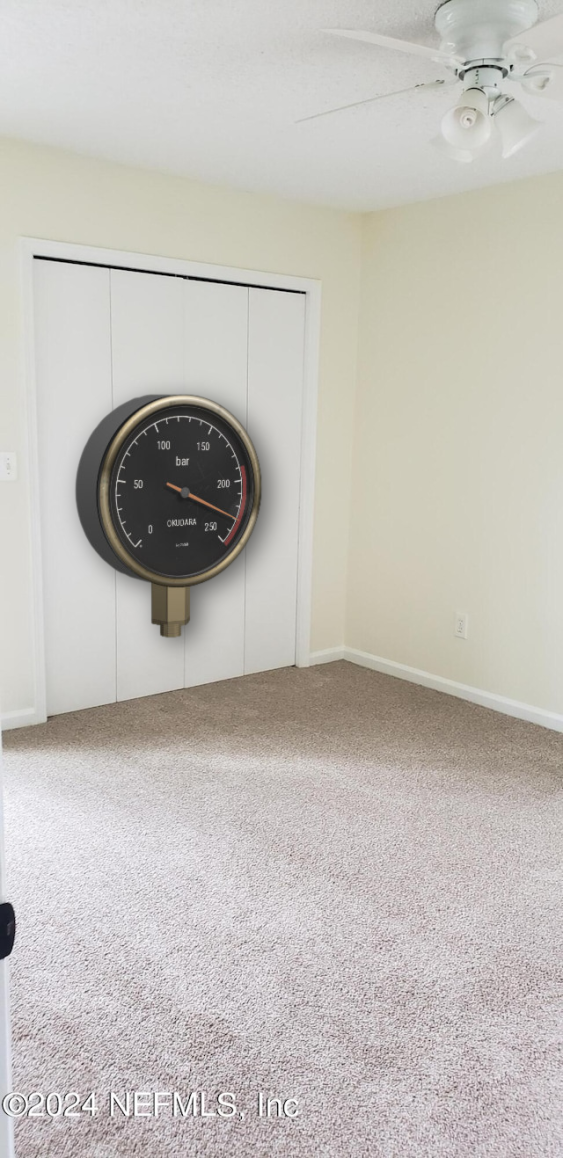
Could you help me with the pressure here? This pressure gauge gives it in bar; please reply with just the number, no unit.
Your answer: 230
